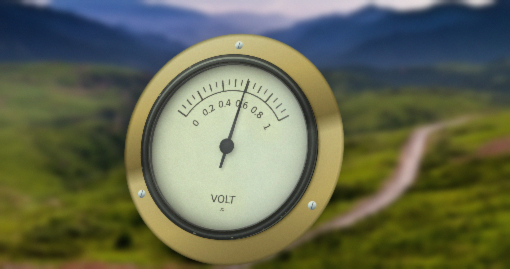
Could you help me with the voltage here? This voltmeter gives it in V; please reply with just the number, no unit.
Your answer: 0.6
